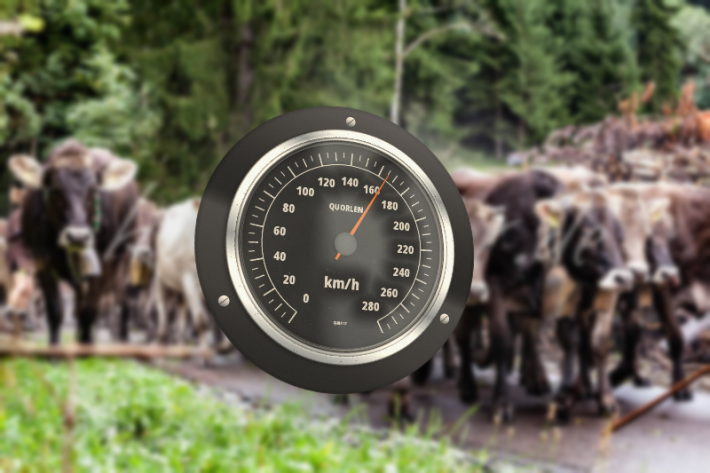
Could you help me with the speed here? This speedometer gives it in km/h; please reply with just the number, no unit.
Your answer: 165
